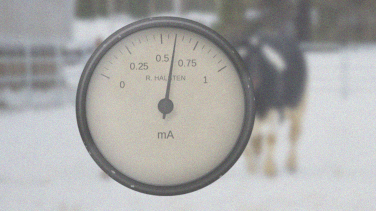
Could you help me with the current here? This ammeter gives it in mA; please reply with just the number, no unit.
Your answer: 0.6
